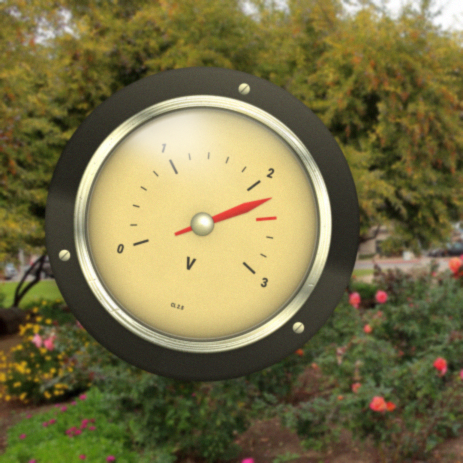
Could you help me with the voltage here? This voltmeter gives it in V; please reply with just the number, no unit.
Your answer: 2.2
